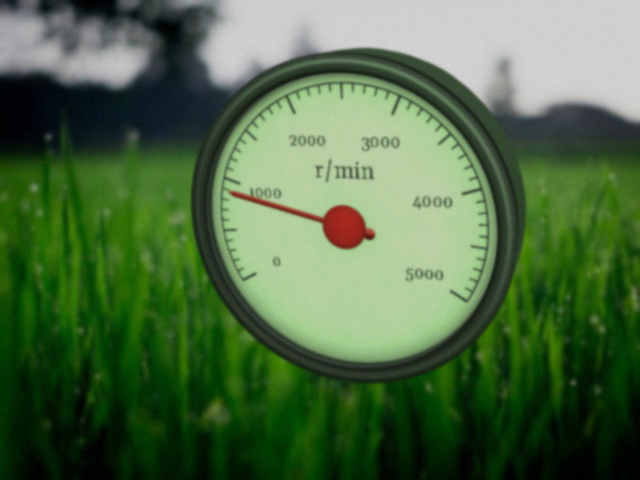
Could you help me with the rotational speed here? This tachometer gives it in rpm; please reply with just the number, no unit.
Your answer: 900
